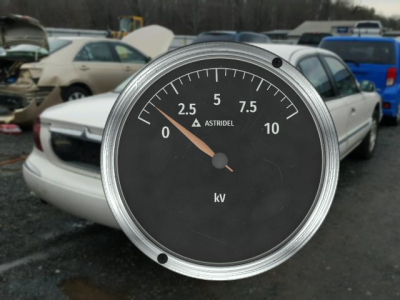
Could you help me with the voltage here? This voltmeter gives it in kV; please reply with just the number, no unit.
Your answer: 1
